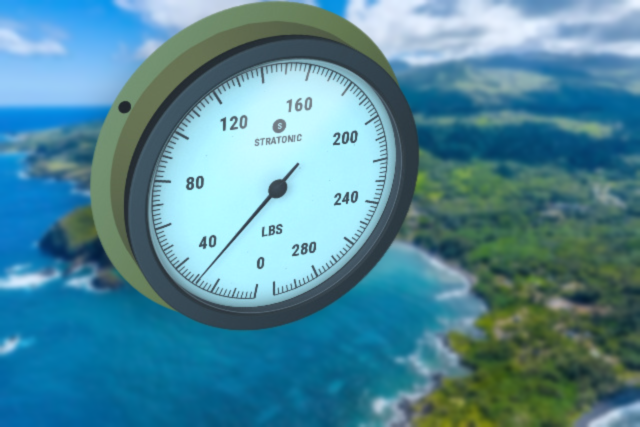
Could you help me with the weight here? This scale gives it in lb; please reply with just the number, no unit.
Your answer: 30
